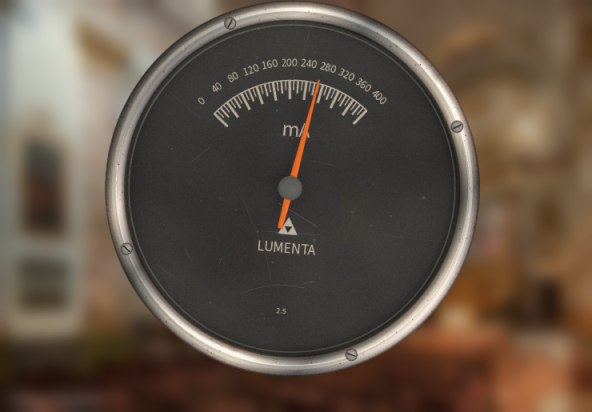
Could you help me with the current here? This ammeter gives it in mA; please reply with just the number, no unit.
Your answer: 270
